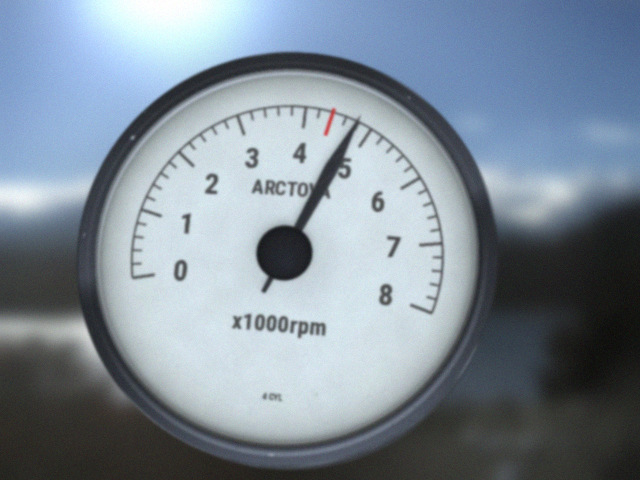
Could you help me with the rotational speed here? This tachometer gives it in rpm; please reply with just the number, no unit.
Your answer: 4800
